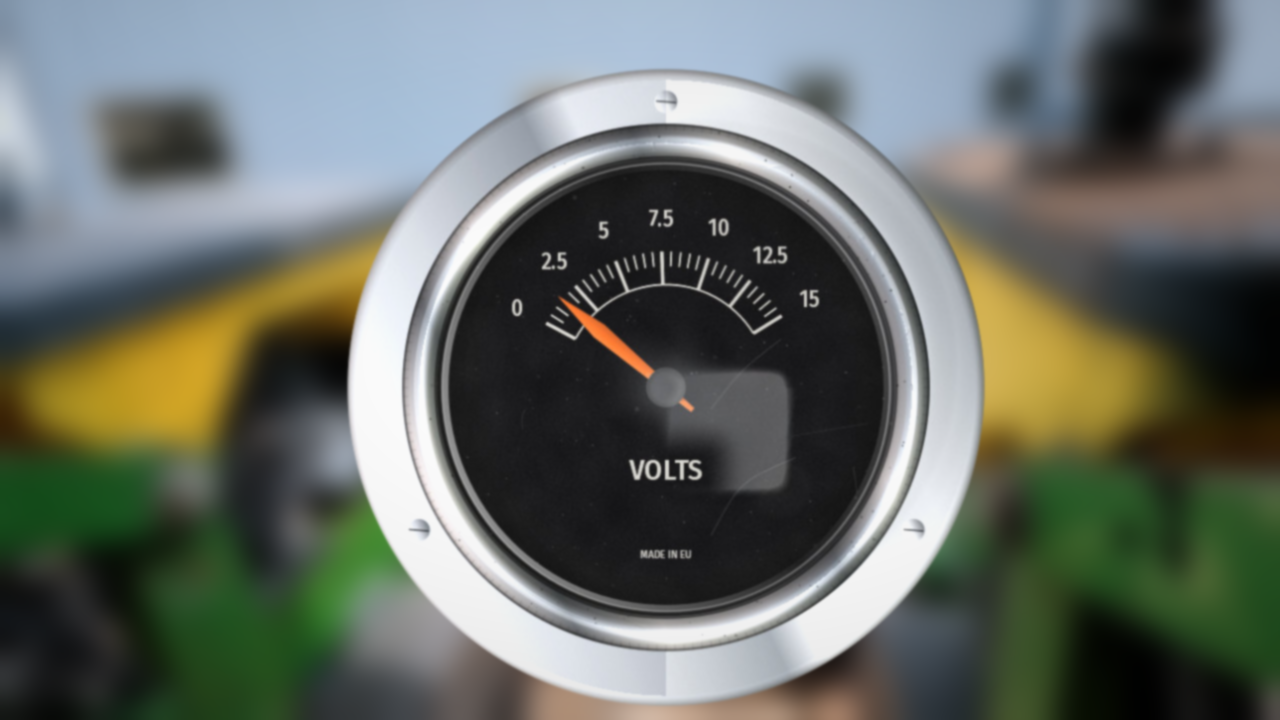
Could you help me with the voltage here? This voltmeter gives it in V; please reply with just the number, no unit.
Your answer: 1.5
